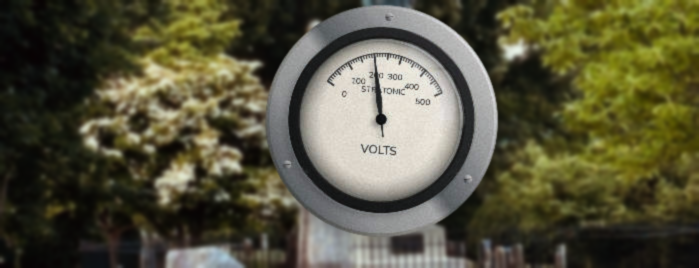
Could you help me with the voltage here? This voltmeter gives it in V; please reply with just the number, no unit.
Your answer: 200
